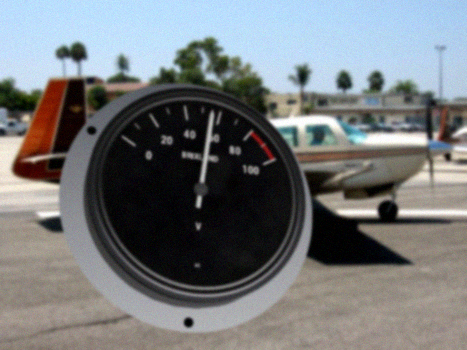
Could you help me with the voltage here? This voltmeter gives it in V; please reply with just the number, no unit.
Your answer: 55
